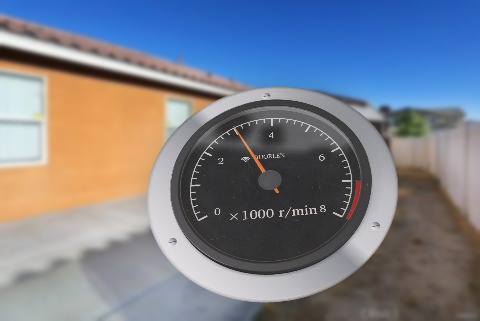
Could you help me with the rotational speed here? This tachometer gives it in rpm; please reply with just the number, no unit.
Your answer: 3000
